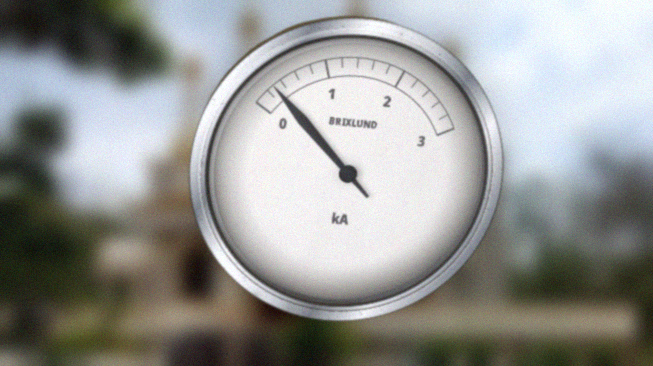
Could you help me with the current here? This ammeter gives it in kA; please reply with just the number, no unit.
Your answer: 0.3
